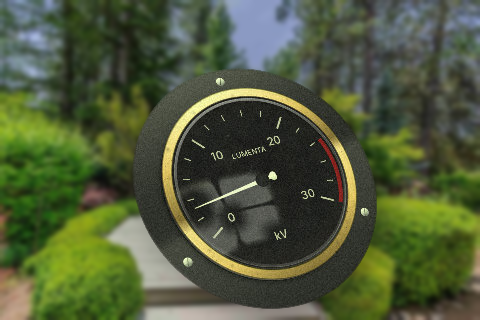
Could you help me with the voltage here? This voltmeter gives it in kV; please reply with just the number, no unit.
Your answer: 3
